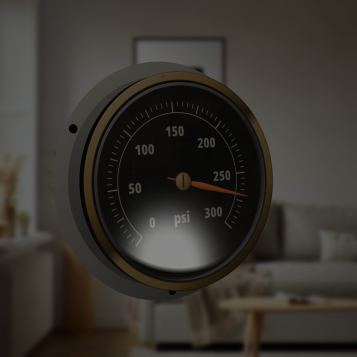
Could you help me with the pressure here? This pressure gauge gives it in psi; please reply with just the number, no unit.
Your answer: 270
